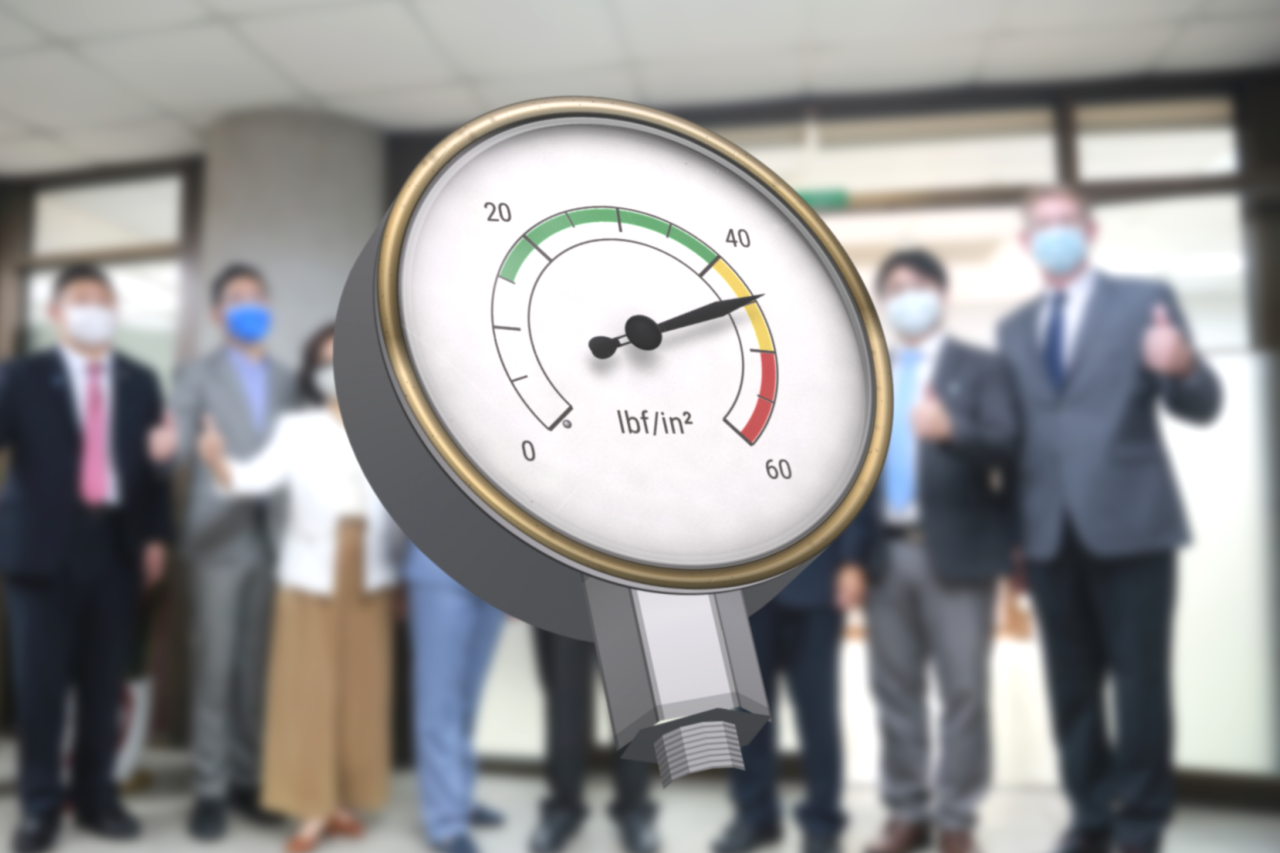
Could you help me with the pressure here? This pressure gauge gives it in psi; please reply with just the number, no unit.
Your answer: 45
